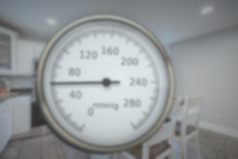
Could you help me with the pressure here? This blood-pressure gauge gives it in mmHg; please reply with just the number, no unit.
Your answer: 60
